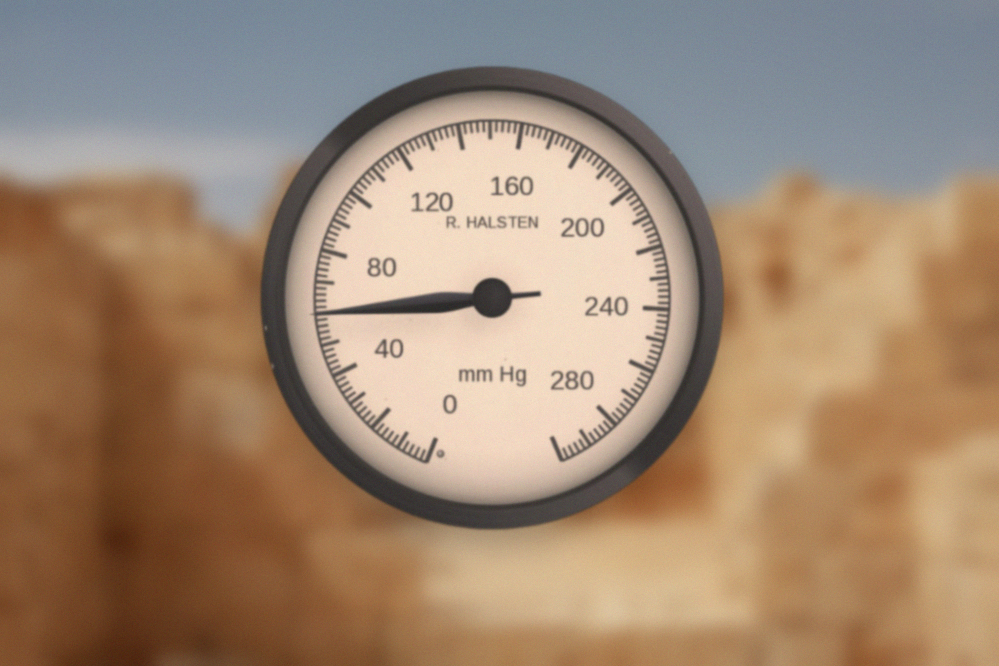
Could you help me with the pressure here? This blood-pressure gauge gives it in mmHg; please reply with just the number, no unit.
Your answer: 60
